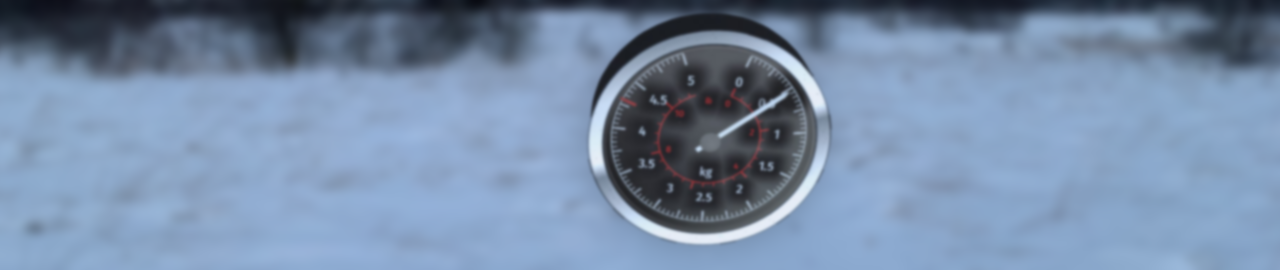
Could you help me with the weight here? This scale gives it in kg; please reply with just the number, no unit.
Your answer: 0.5
